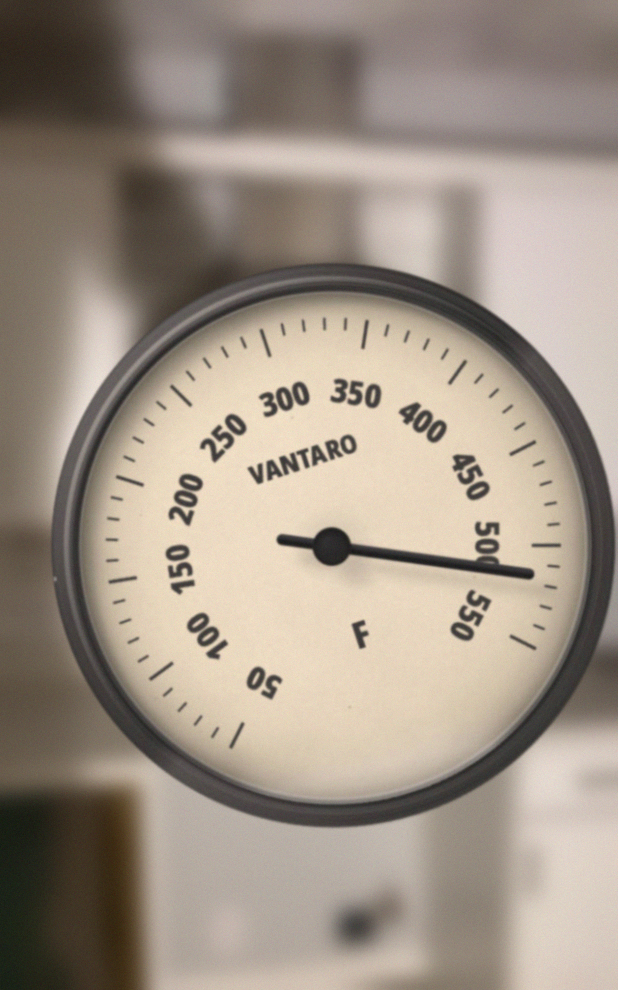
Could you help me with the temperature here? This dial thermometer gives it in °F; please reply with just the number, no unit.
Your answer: 515
